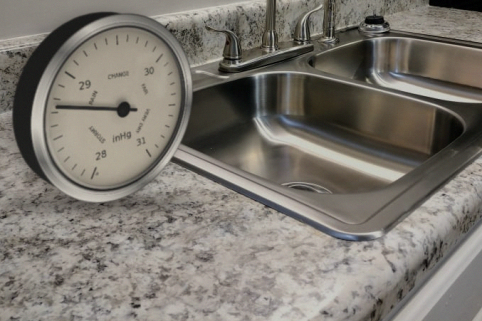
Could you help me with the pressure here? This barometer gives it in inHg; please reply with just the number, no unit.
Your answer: 28.75
